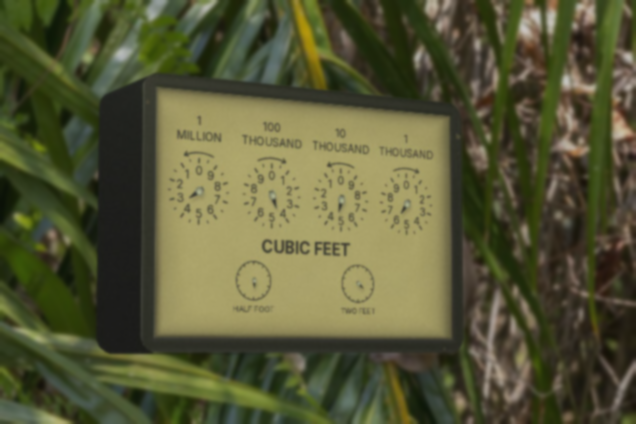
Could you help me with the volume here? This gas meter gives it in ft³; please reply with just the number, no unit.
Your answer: 344600
